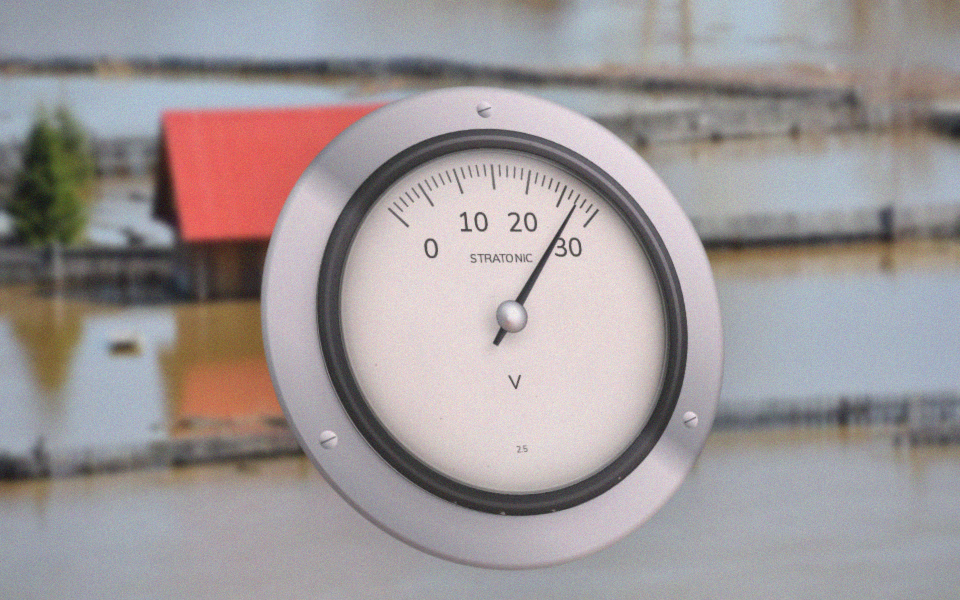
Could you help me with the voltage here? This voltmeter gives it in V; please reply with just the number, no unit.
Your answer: 27
